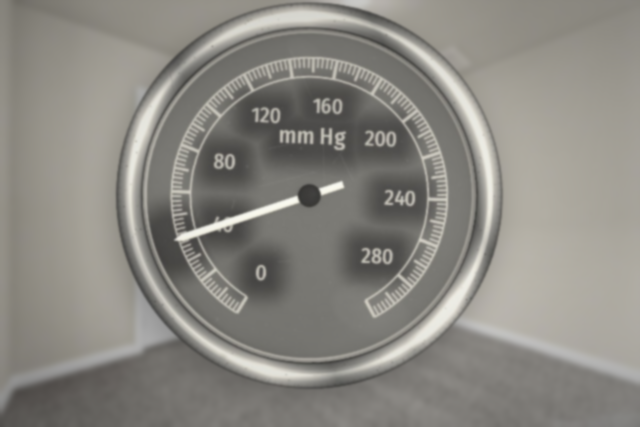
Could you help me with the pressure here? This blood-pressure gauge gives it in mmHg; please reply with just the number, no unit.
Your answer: 40
